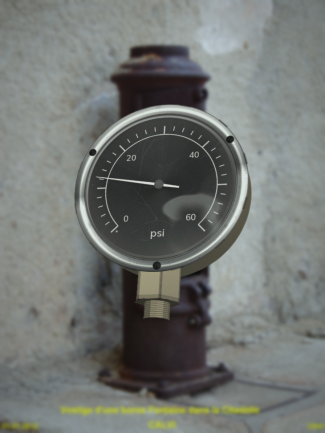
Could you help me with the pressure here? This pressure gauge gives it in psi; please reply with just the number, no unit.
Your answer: 12
